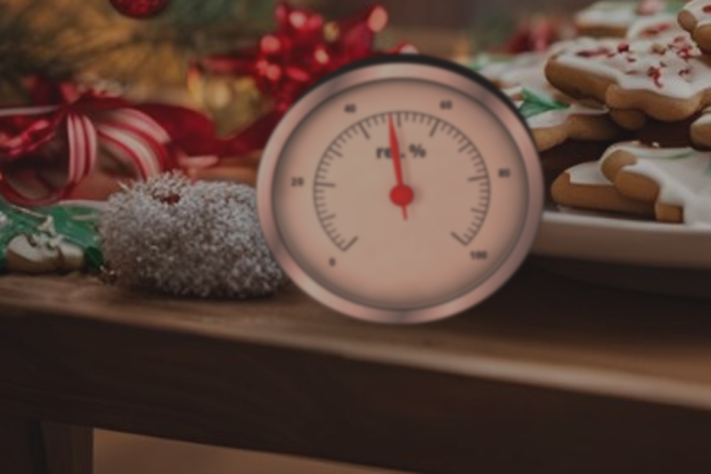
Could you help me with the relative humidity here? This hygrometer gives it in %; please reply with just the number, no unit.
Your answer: 48
